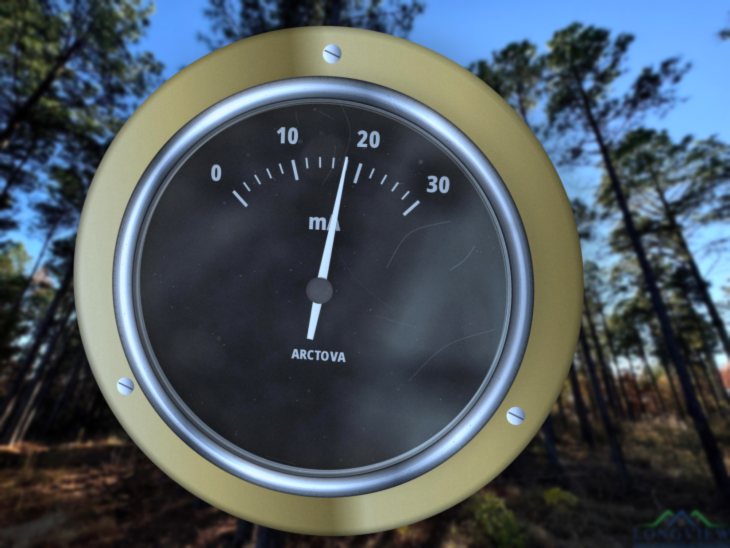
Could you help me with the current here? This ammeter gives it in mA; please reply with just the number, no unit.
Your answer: 18
